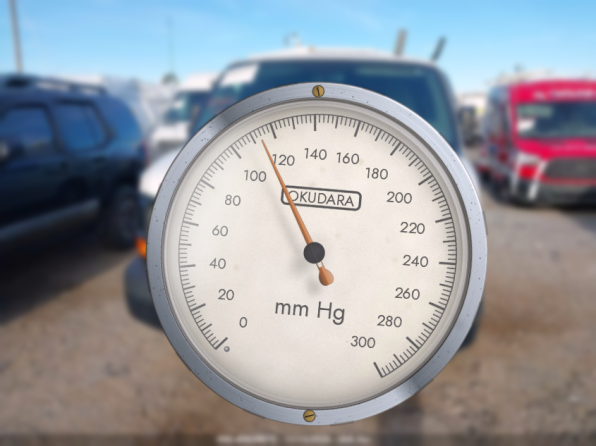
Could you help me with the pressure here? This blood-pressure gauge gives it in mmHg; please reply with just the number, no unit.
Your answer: 114
